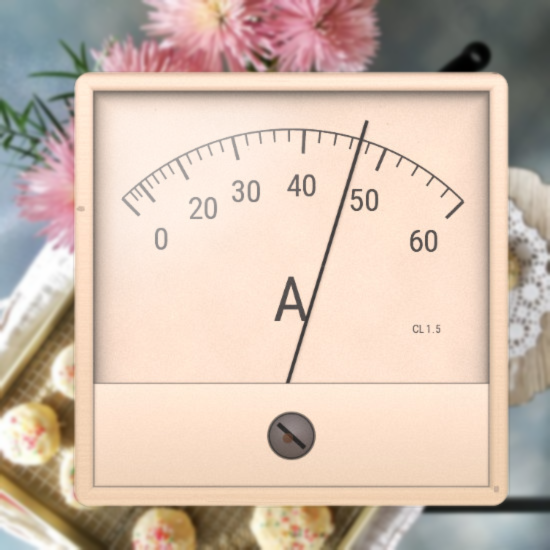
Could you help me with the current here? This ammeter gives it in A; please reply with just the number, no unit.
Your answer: 47
